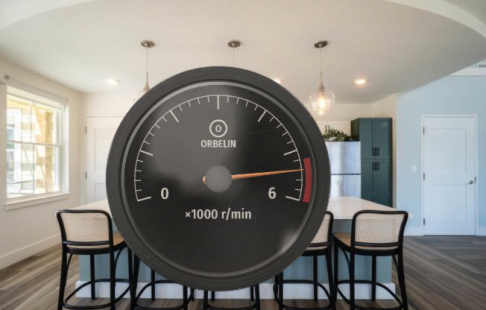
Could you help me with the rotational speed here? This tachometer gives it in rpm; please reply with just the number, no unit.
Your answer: 5400
